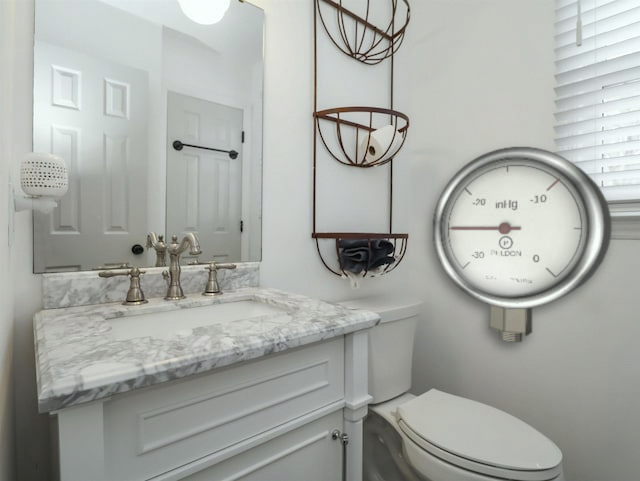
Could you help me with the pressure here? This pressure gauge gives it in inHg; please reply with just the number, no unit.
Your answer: -25
